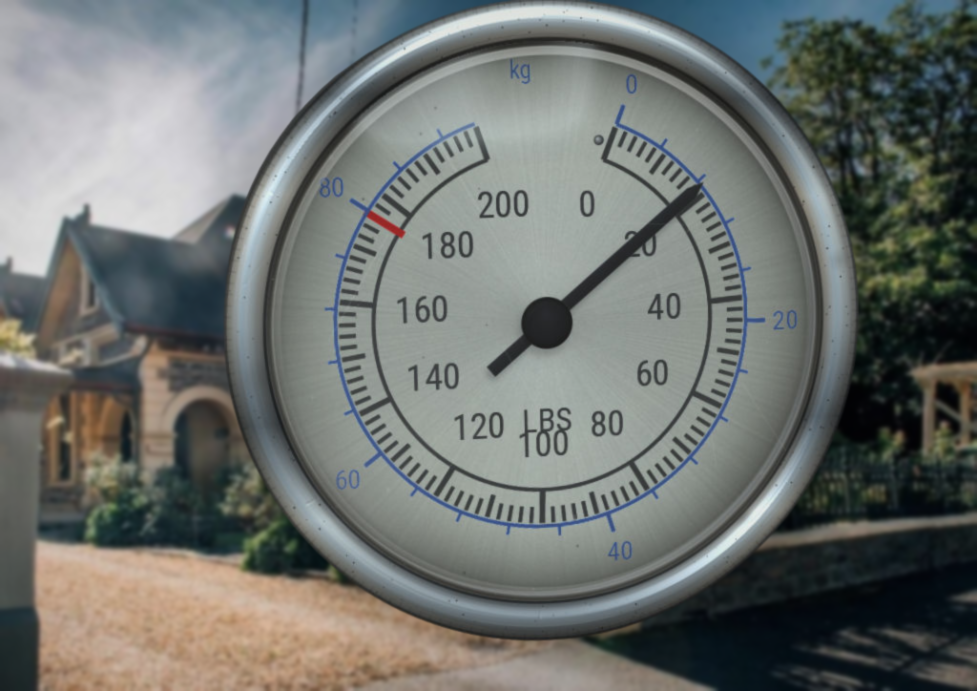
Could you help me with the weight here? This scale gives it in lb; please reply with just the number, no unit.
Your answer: 18
